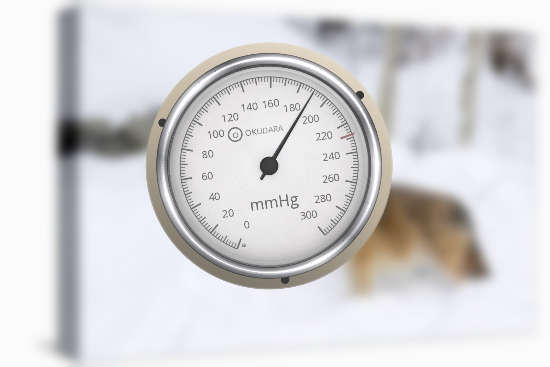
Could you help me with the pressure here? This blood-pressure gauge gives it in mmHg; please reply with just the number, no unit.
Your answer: 190
